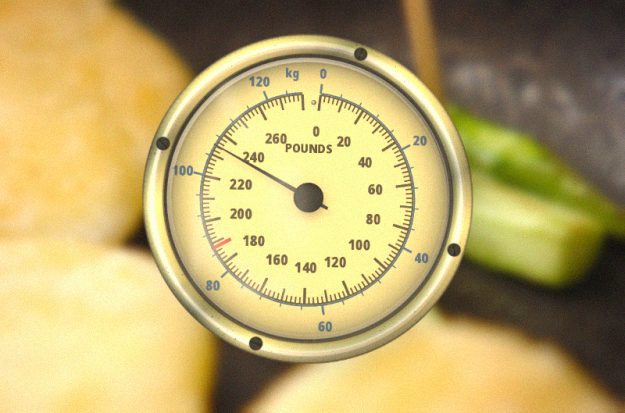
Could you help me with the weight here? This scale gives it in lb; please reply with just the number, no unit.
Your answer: 234
